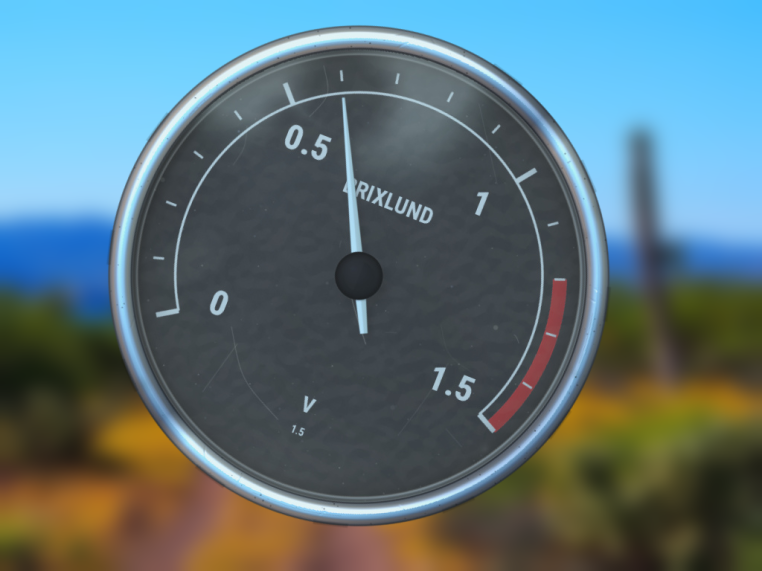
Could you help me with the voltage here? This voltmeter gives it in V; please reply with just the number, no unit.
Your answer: 0.6
